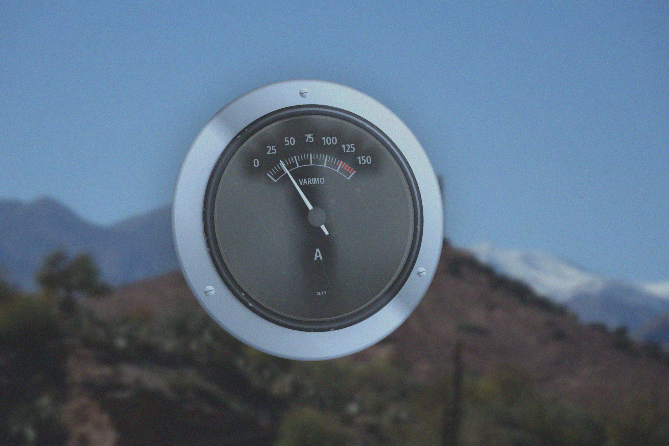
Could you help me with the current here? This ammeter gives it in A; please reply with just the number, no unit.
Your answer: 25
